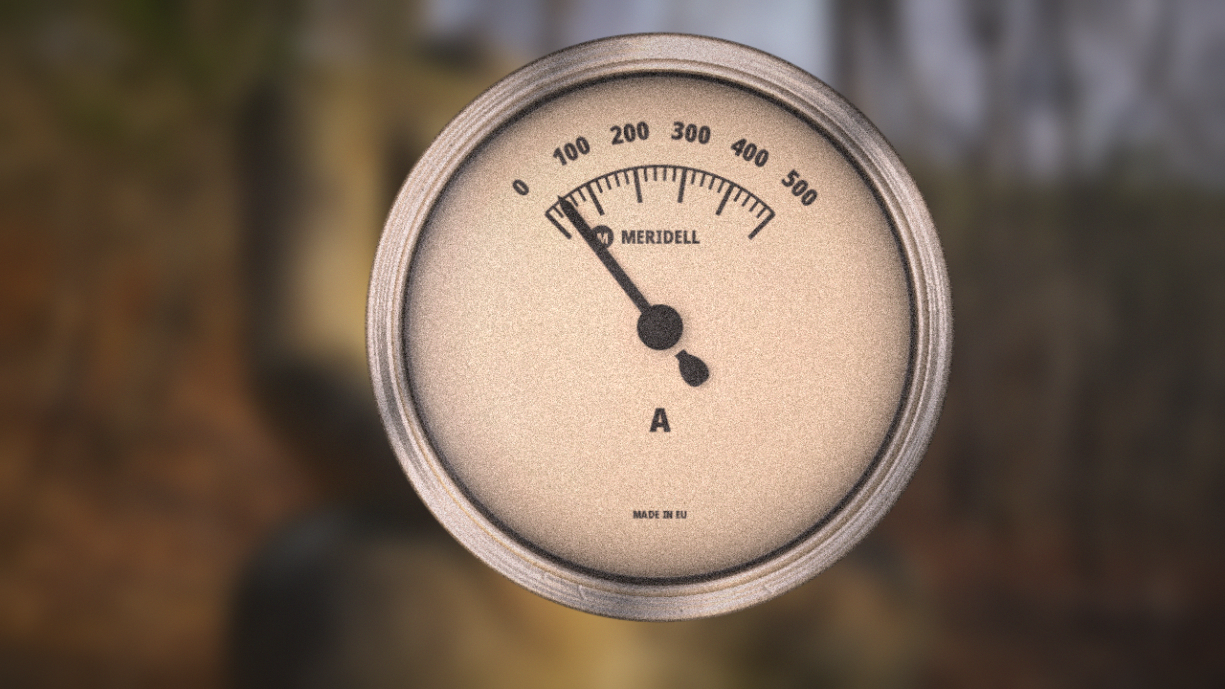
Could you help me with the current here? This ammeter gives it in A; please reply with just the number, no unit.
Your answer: 40
